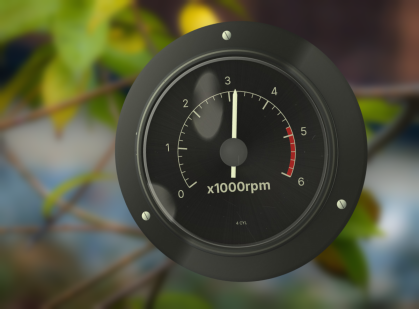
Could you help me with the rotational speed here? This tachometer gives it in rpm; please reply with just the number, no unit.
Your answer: 3200
